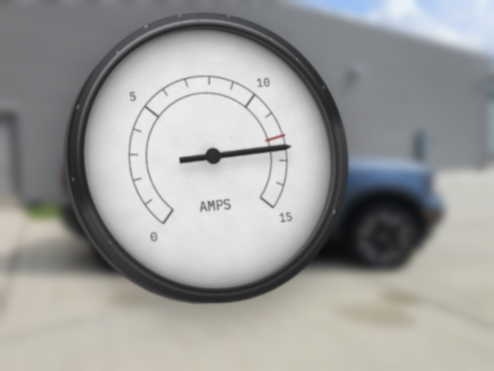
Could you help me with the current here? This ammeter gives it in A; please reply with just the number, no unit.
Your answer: 12.5
